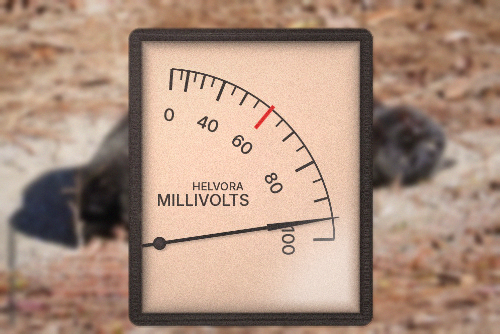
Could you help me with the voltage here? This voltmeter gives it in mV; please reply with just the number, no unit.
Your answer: 95
